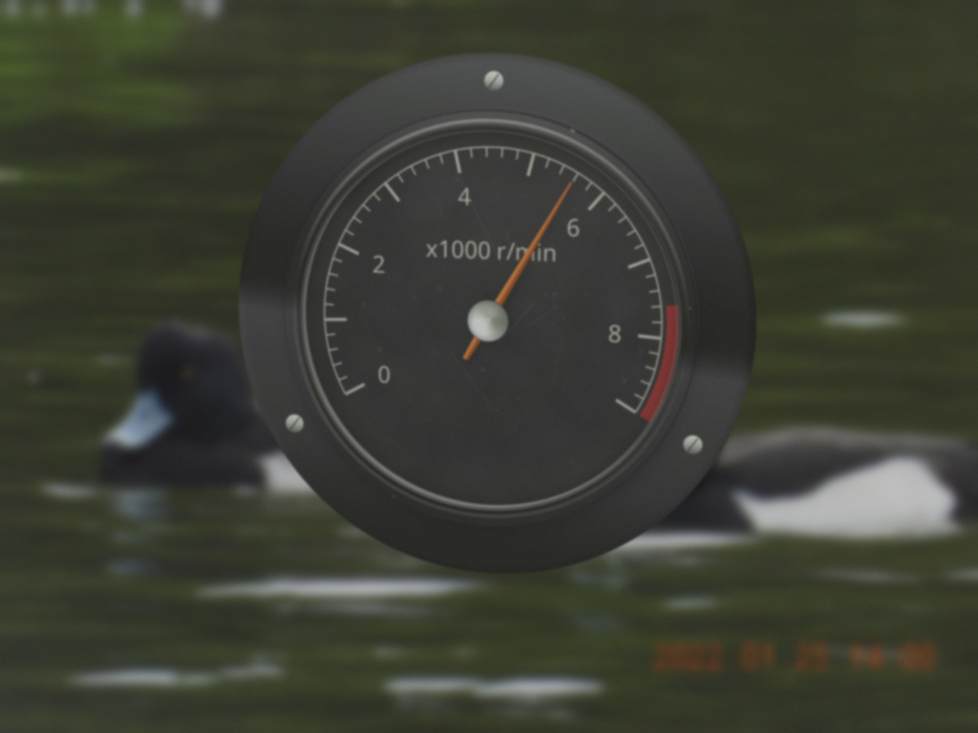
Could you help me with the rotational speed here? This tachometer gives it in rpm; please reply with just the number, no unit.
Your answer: 5600
